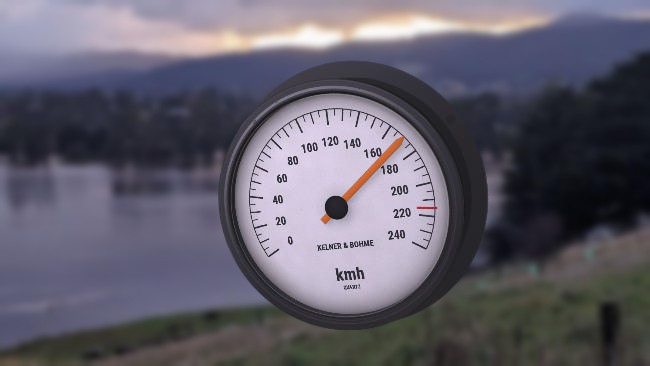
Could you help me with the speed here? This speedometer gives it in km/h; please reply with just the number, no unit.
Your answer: 170
